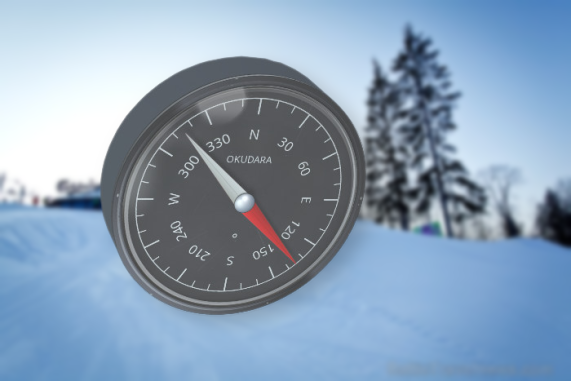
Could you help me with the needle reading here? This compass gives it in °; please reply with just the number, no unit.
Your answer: 135
